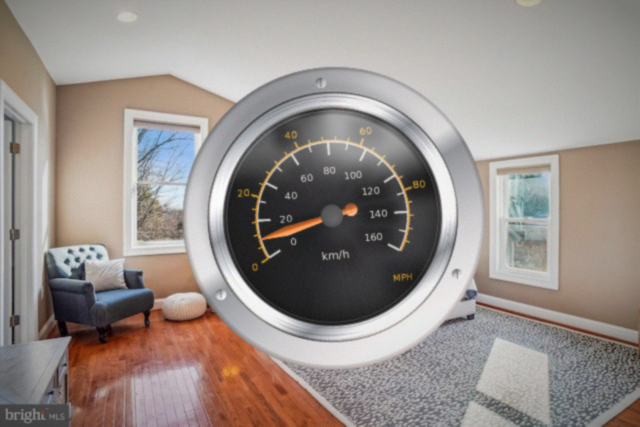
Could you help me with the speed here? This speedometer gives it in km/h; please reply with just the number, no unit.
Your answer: 10
